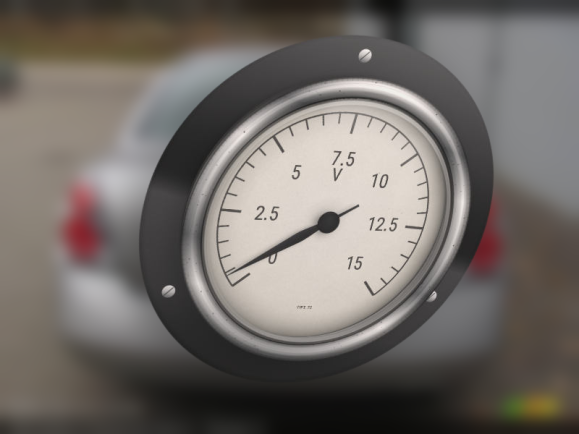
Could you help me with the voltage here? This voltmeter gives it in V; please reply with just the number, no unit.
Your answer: 0.5
